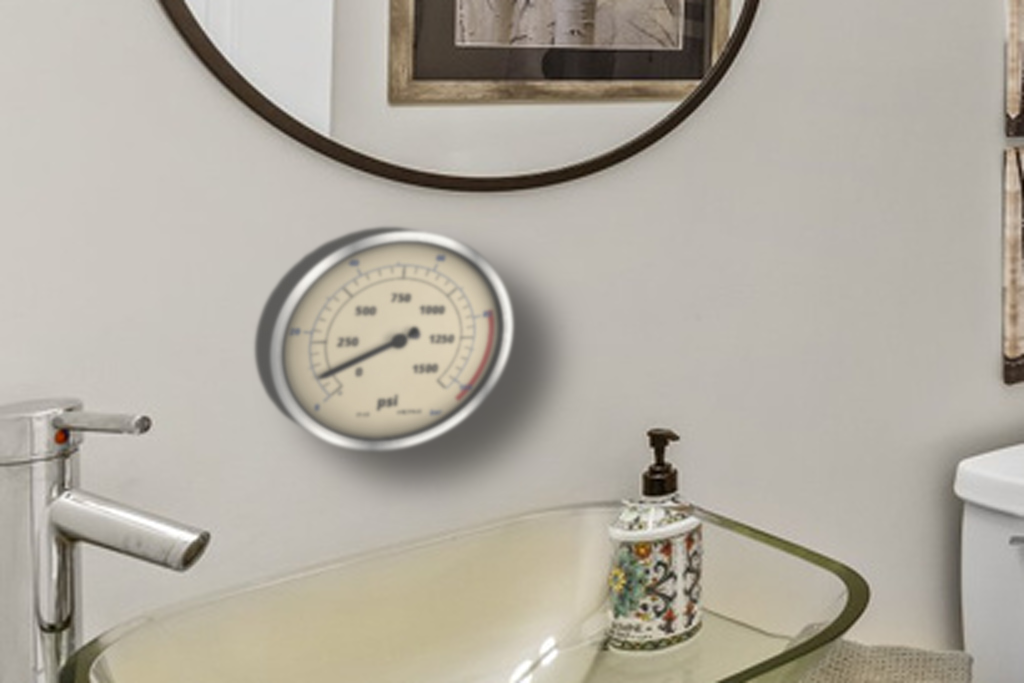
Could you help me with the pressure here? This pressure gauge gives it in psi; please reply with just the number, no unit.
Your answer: 100
